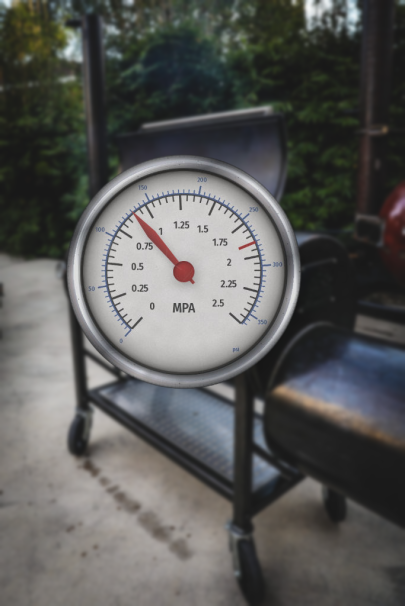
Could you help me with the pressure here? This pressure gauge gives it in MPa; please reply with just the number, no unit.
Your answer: 0.9
